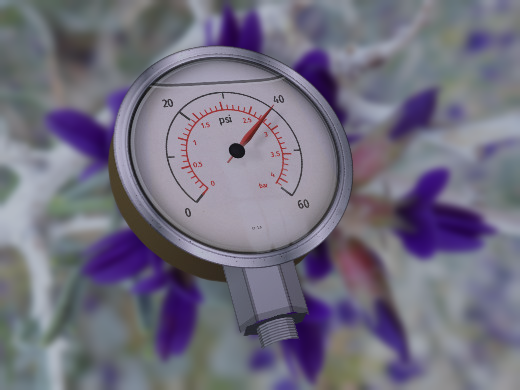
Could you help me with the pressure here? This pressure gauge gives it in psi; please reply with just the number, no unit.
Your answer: 40
